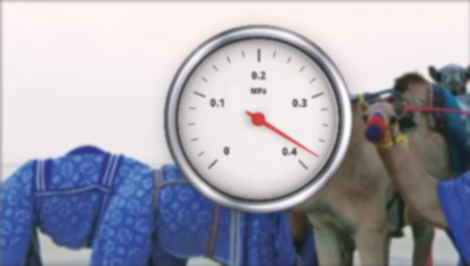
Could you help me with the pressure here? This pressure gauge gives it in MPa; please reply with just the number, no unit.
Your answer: 0.38
